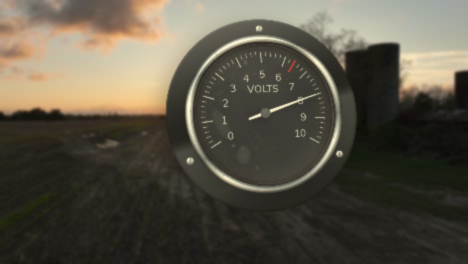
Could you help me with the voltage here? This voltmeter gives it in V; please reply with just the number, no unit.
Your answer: 8
